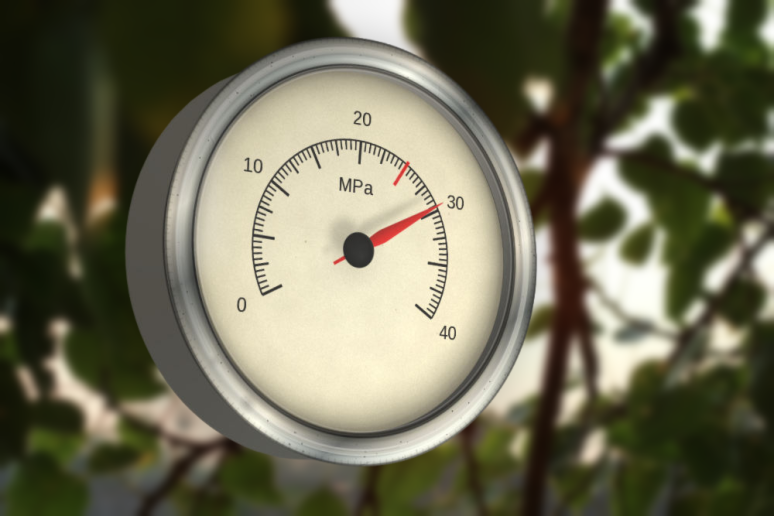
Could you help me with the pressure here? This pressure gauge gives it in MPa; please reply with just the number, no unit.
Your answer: 29.5
